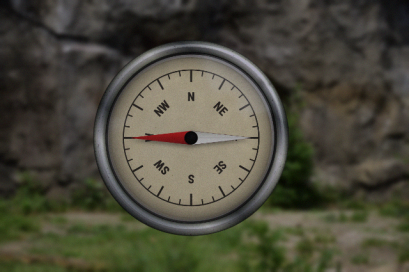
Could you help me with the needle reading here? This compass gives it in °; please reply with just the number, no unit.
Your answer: 270
